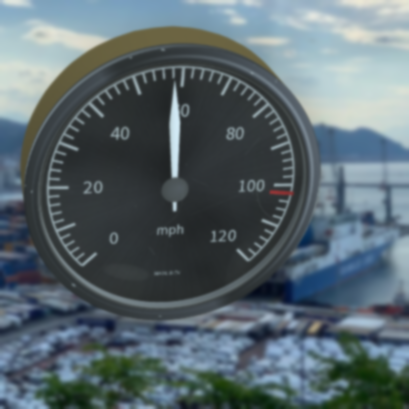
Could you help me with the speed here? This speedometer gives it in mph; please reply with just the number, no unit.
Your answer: 58
